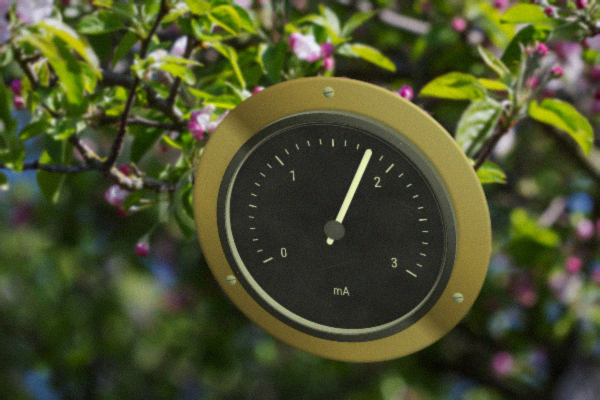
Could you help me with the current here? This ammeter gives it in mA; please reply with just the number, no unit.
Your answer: 1.8
